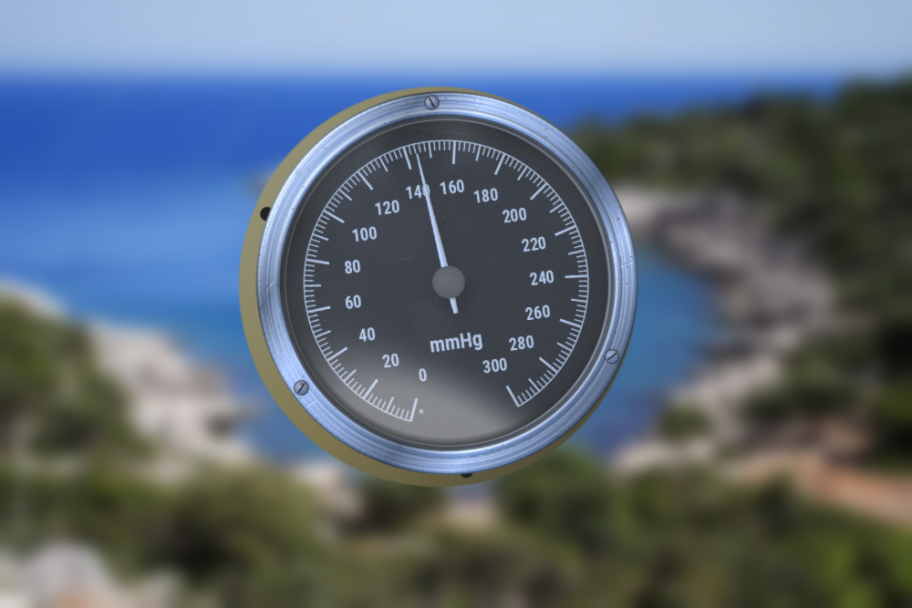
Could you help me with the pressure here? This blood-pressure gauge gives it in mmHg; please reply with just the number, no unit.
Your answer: 144
